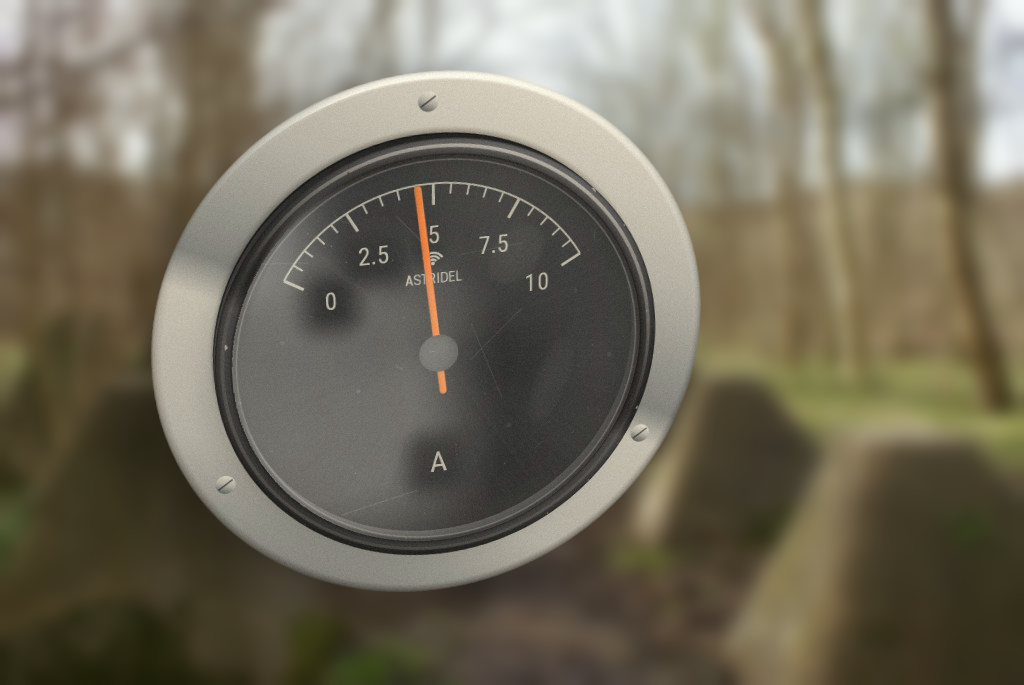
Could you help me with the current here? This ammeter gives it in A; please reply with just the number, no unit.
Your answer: 4.5
